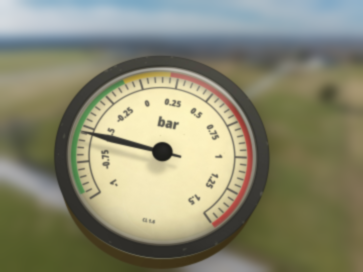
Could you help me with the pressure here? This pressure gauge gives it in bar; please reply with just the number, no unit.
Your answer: -0.55
